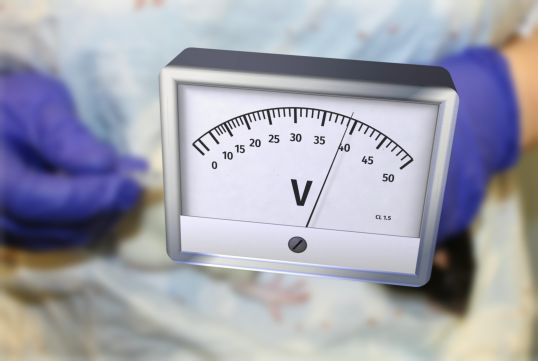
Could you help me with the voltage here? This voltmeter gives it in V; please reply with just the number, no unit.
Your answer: 39
